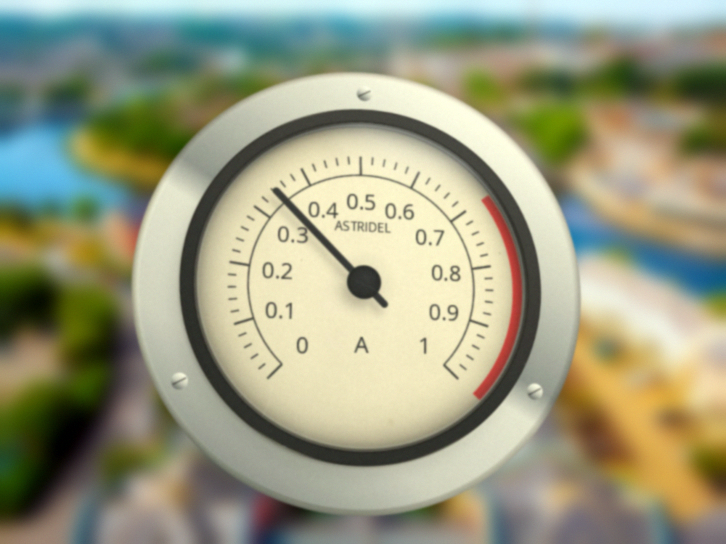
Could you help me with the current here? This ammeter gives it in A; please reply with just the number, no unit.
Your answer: 0.34
